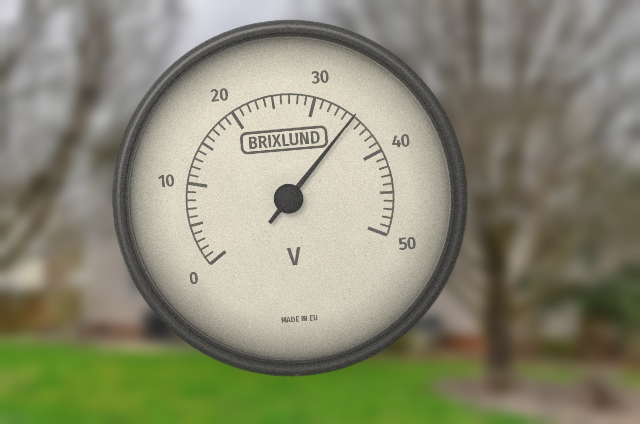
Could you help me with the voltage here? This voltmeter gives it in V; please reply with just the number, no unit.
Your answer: 35
